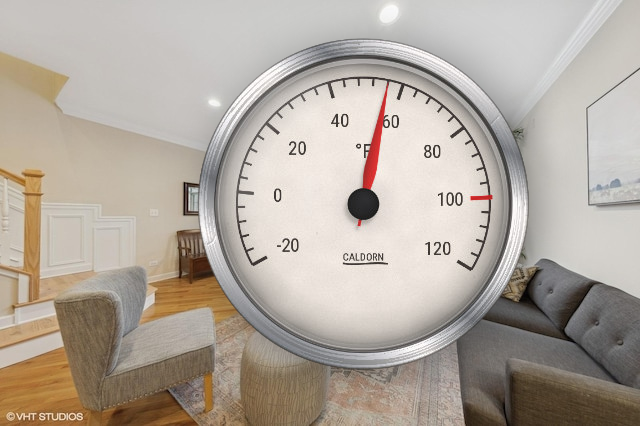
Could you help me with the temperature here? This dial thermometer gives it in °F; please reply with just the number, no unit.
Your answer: 56
